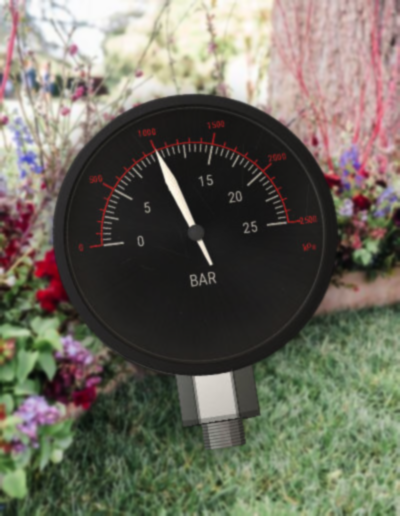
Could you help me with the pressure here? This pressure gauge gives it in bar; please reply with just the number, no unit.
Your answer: 10
